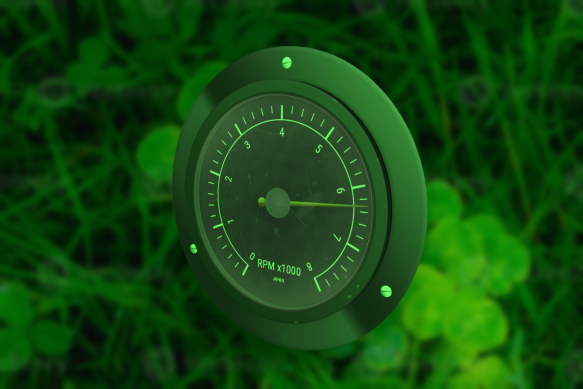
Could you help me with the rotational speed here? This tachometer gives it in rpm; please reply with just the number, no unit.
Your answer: 6300
